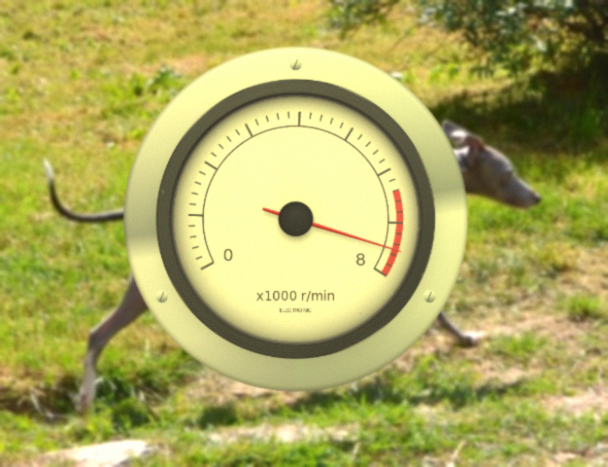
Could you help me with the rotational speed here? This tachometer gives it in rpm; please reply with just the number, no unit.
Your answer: 7500
